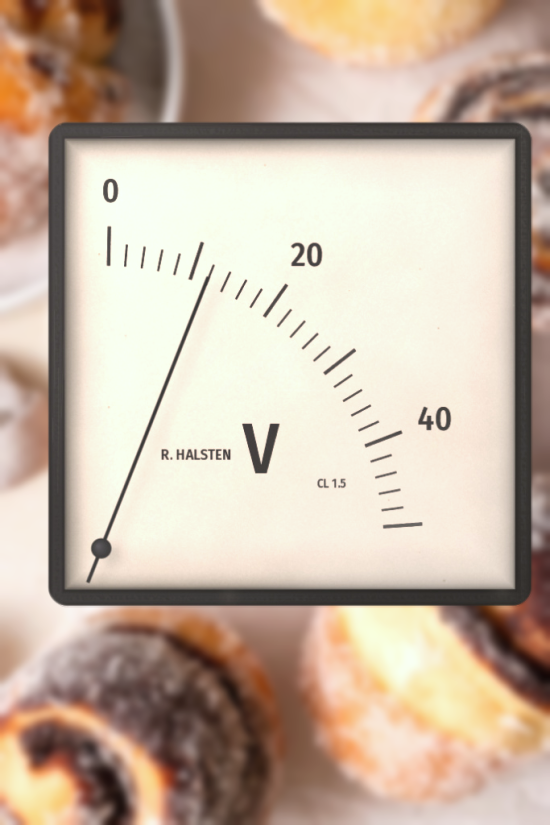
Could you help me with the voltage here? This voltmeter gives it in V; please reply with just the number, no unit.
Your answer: 12
